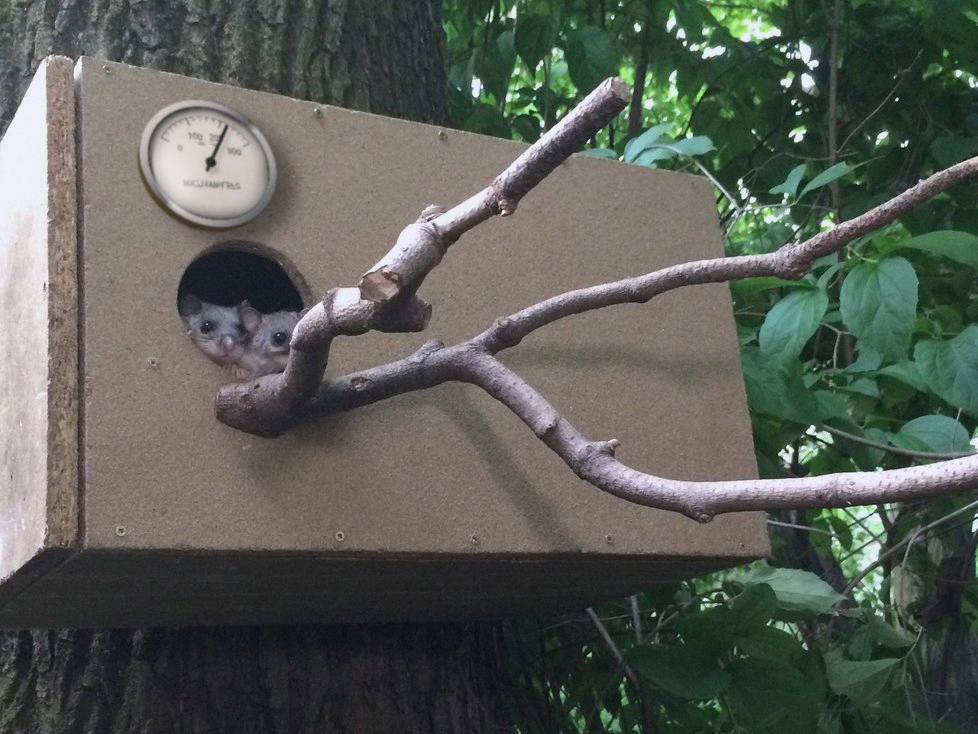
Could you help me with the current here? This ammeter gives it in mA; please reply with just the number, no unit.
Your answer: 220
